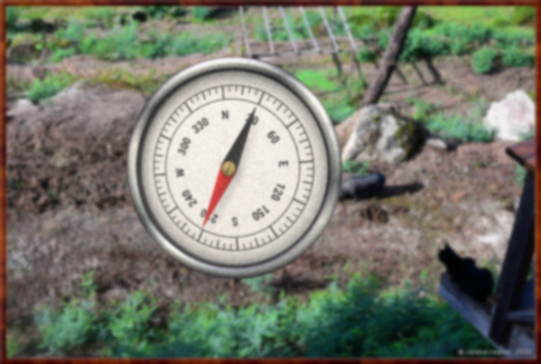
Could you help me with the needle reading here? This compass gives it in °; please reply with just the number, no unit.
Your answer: 210
